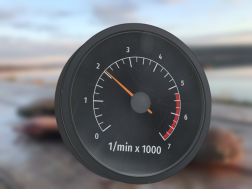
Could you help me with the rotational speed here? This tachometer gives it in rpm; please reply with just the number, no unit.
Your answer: 2000
